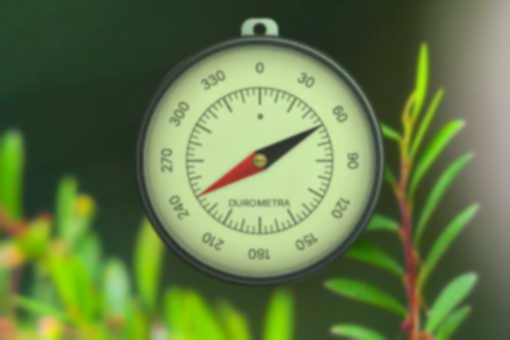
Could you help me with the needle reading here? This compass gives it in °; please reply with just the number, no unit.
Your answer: 240
